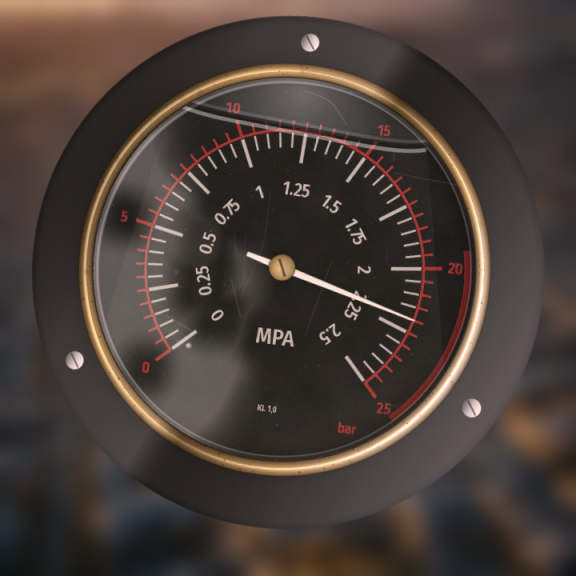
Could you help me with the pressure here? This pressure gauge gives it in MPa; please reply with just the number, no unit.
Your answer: 2.2
